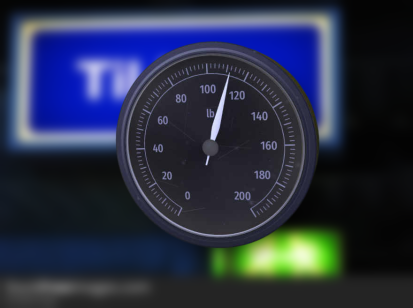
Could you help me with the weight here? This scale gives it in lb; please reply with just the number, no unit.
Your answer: 112
